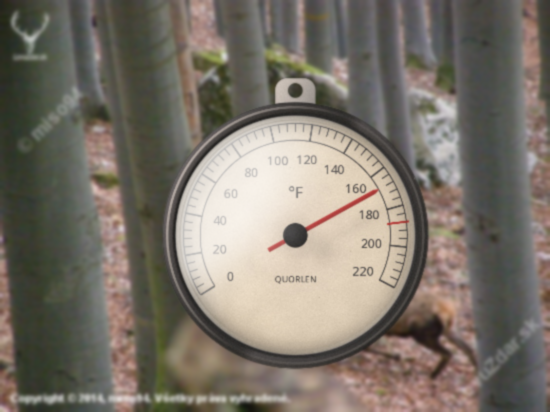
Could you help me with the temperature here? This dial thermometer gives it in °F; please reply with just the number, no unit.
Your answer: 168
